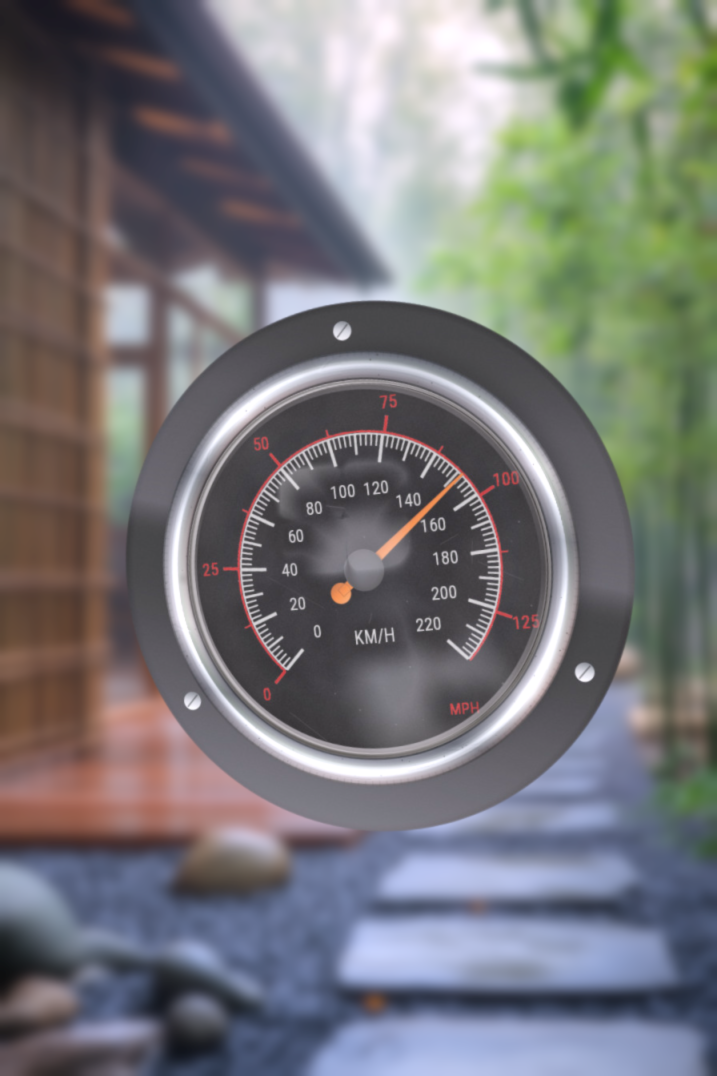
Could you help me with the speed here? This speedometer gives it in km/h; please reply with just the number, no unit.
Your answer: 152
